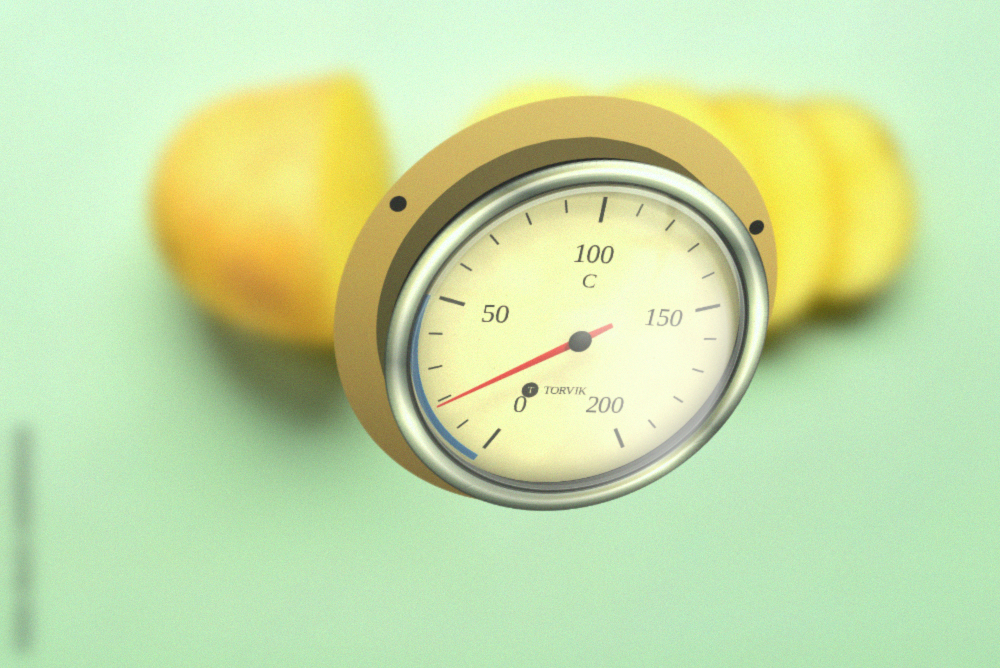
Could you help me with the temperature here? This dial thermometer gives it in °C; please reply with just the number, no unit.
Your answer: 20
